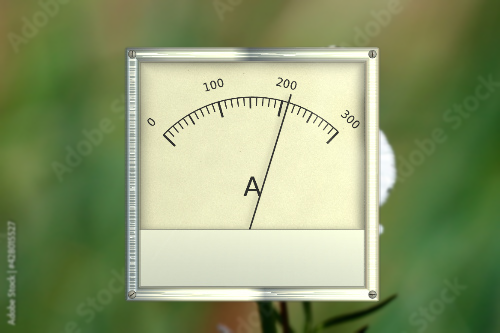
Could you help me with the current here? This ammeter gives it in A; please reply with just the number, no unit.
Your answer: 210
